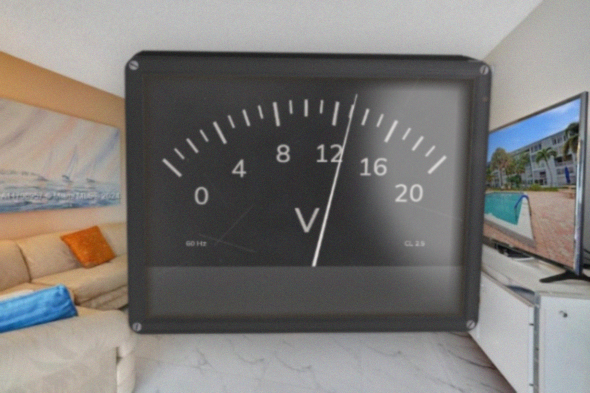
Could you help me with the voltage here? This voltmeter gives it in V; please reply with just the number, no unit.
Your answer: 13
